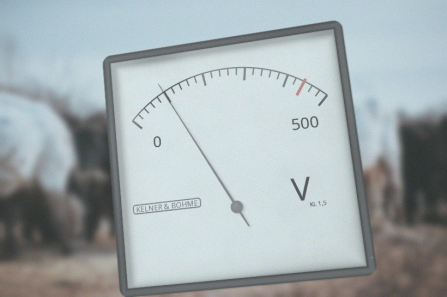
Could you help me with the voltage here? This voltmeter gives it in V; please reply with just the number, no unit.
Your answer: 100
